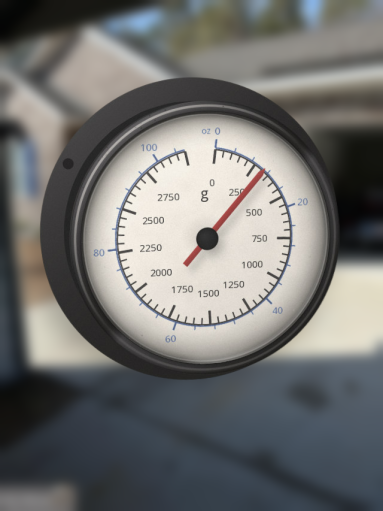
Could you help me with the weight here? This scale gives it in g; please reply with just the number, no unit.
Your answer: 300
